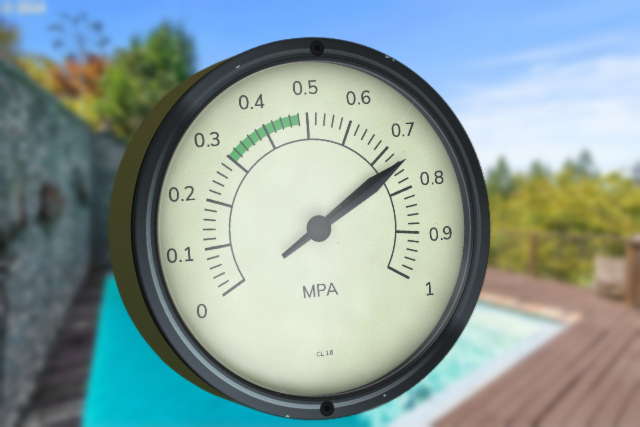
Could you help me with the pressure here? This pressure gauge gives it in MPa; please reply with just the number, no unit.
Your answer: 0.74
